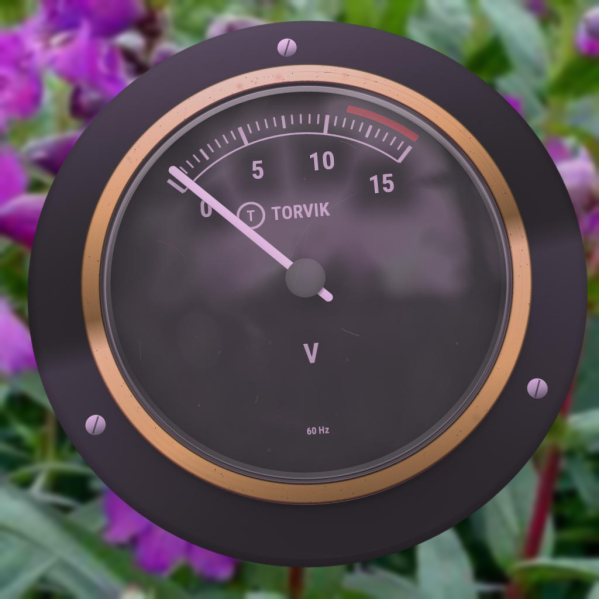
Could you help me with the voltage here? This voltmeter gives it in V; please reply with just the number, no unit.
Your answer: 0.5
